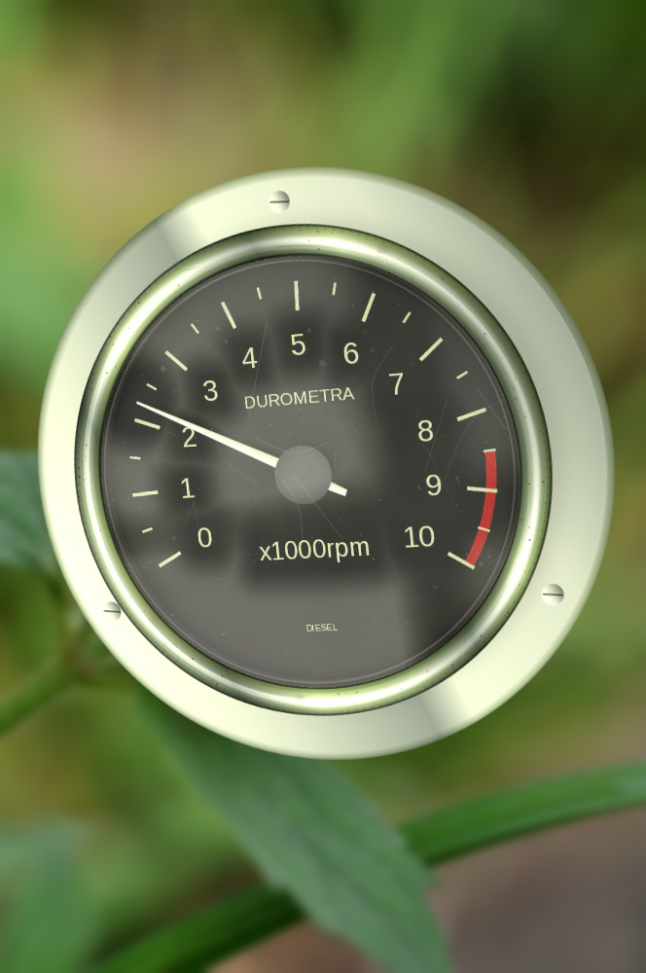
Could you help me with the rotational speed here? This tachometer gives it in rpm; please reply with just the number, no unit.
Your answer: 2250
